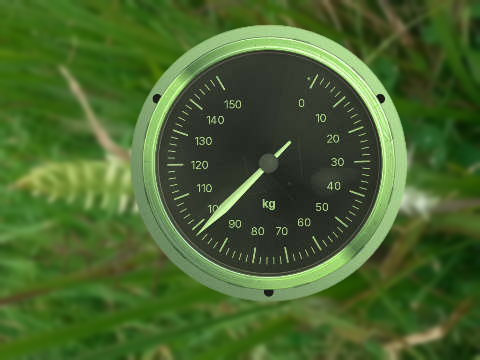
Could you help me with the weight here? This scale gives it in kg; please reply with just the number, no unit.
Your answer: 98
